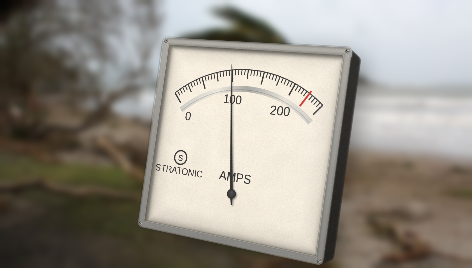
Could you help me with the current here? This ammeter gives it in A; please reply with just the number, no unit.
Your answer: 100
